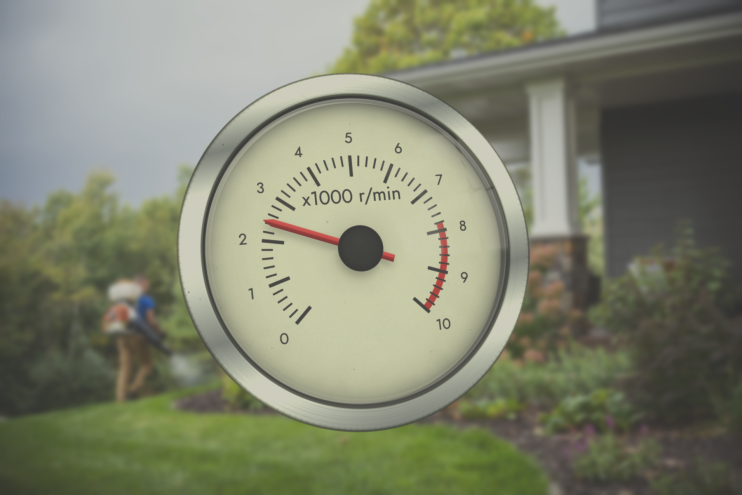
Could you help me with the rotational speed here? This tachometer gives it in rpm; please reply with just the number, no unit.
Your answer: 2400
